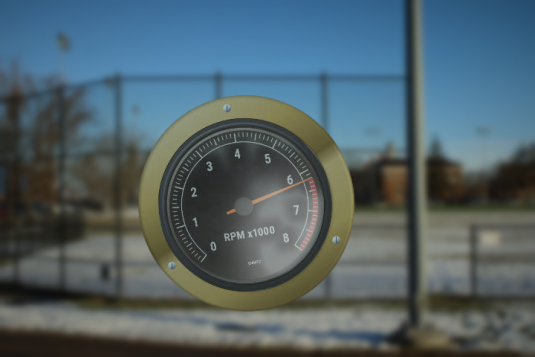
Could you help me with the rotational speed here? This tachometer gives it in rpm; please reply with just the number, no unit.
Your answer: 6200
